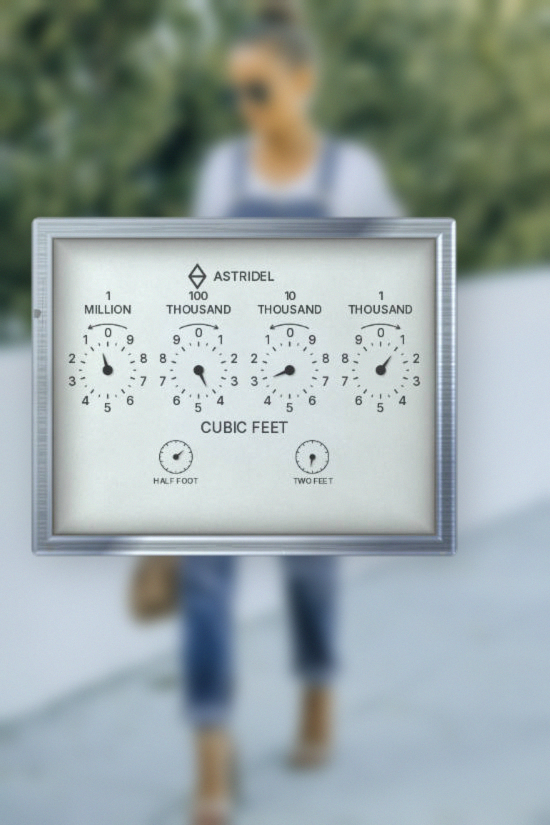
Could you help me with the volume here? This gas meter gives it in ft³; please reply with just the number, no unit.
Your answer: 43100
